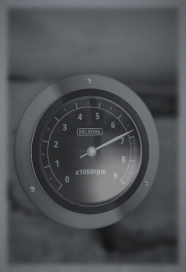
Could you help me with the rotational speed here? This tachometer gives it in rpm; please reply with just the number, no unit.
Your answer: 6750
